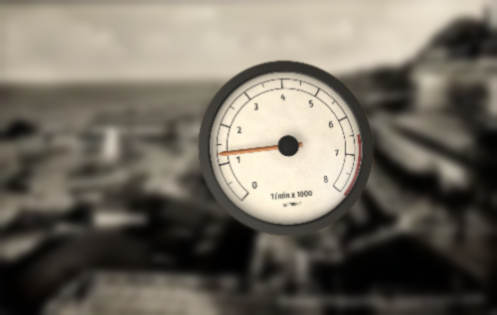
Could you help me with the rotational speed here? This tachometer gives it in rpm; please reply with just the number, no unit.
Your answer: 1250
